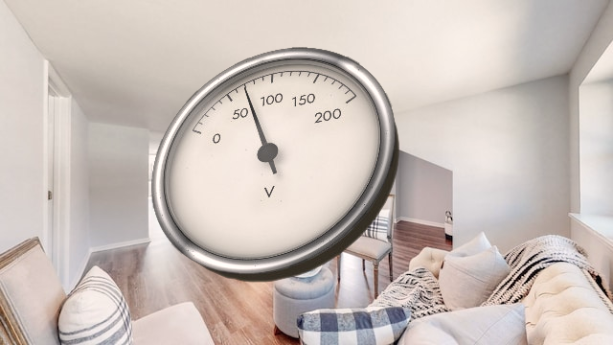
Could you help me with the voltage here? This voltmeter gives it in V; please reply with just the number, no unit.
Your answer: 70
